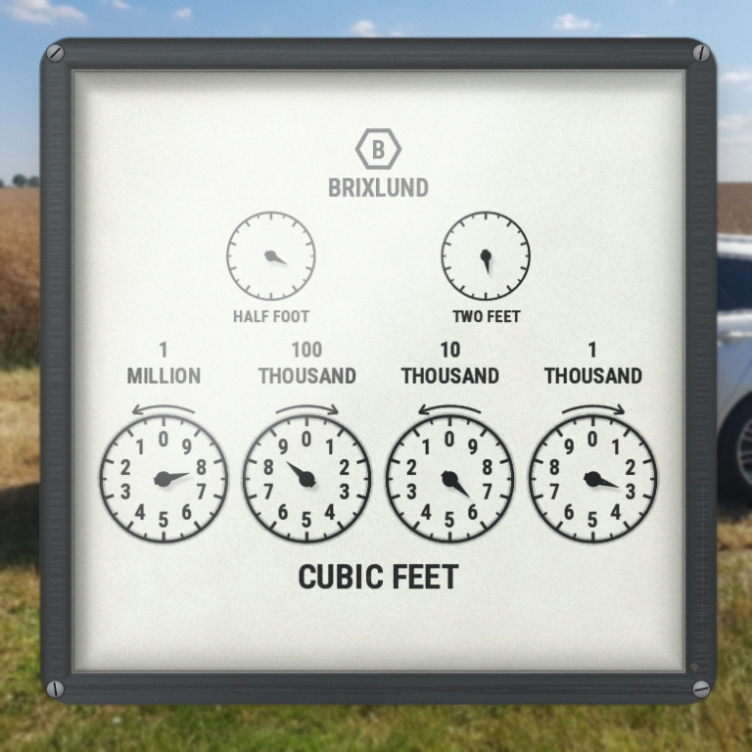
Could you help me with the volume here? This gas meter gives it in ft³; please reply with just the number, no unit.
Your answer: 786300
